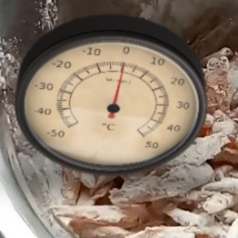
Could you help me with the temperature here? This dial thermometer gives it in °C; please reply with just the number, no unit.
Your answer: 0
